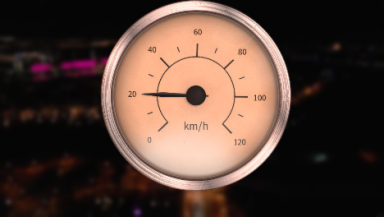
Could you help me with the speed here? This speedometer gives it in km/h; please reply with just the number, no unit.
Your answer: 20
